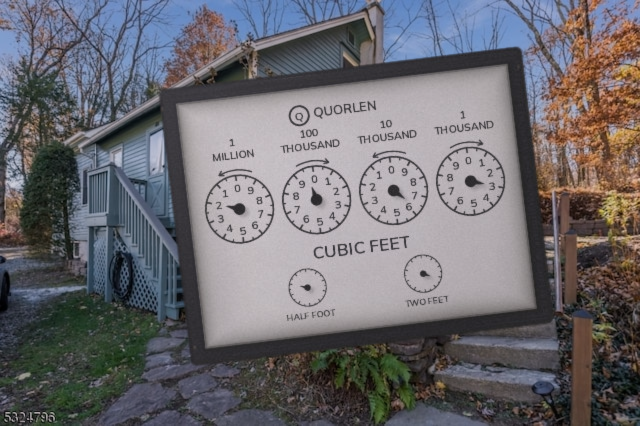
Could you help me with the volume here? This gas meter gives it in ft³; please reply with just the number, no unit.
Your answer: 196300
